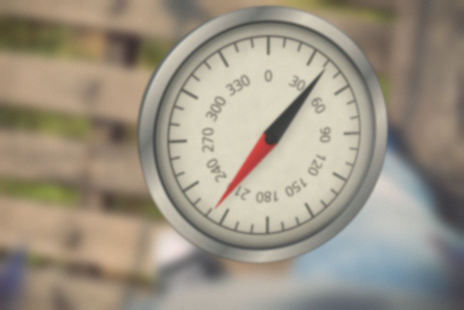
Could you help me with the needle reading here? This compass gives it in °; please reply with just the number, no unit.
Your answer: 220
